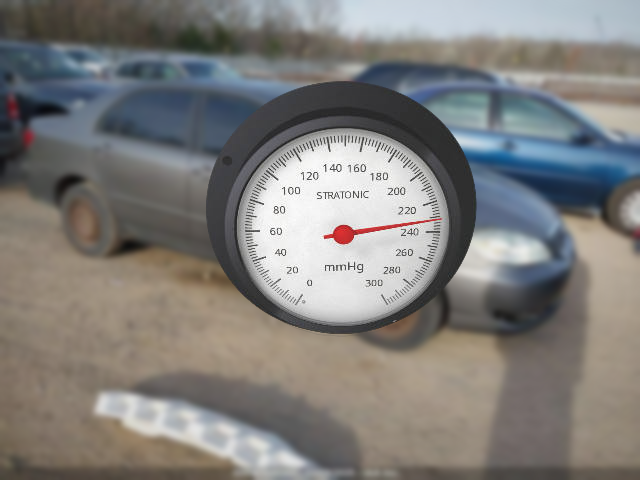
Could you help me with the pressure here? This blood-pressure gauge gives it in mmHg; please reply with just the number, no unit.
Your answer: 230
